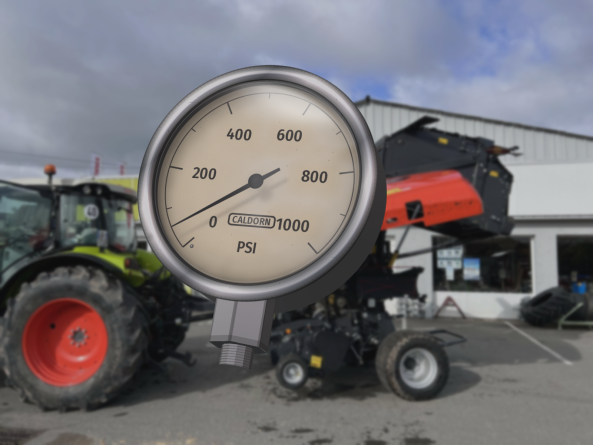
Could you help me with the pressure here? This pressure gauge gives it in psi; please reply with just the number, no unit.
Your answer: 50
